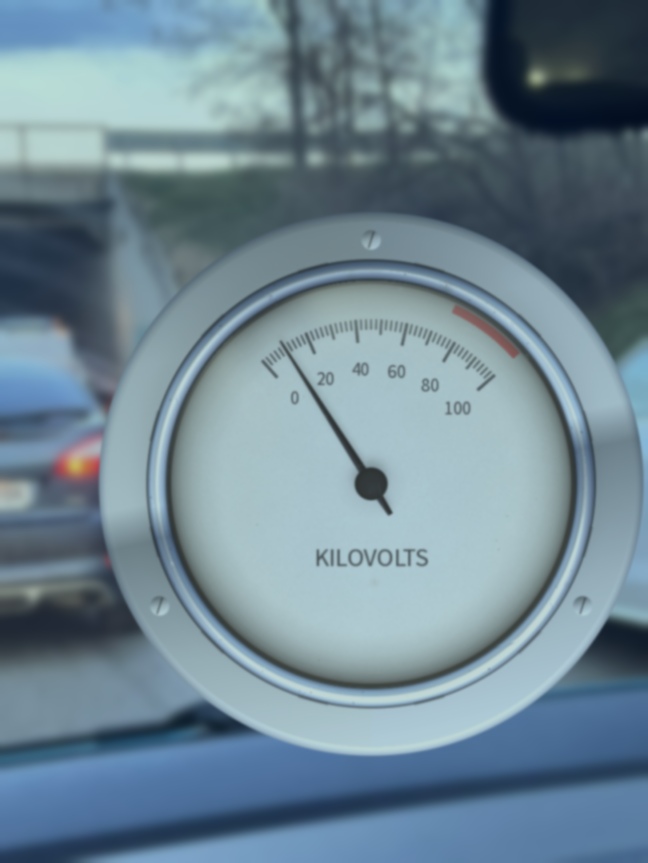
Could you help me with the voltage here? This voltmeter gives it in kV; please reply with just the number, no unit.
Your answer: 10
